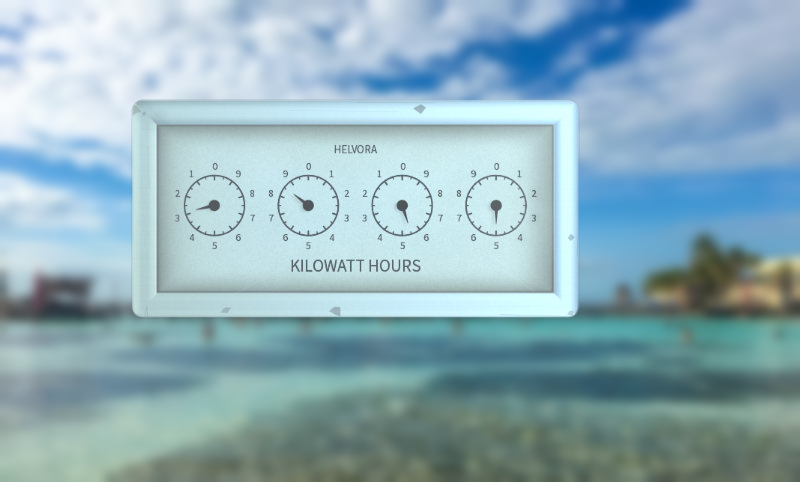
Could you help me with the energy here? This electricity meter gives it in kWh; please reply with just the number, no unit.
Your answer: 2855
